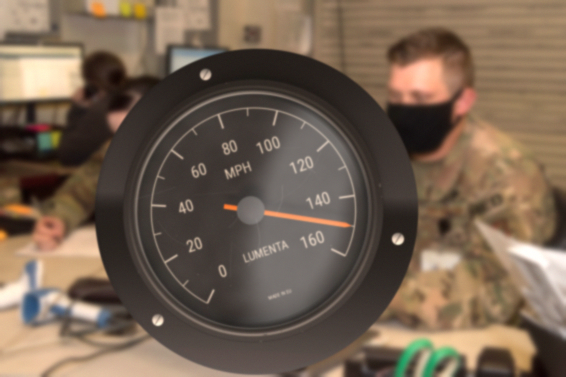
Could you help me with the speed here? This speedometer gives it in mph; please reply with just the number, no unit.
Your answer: 150
